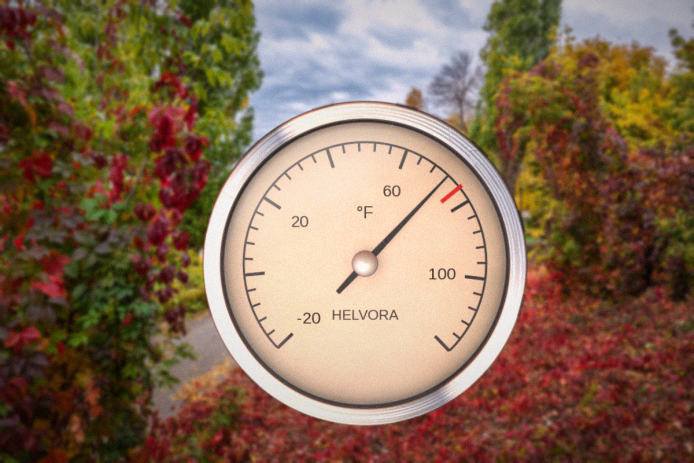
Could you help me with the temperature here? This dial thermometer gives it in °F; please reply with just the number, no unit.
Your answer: 72
